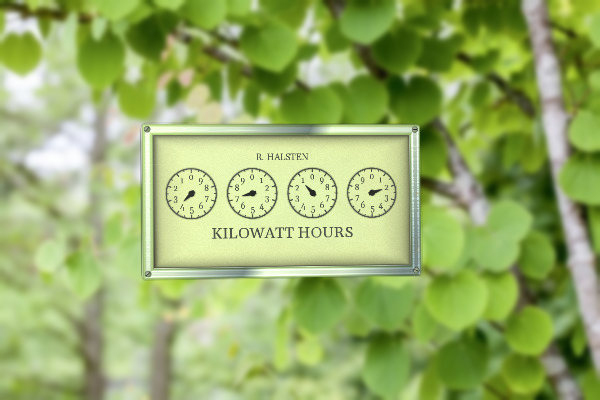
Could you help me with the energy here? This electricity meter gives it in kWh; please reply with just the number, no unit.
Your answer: 3712
